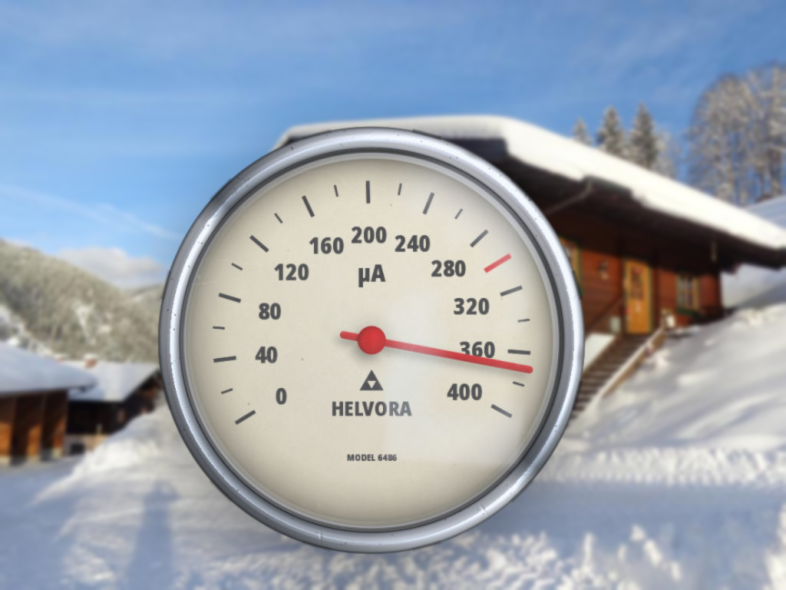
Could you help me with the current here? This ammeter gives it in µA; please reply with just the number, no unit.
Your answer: 370
